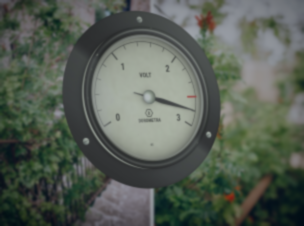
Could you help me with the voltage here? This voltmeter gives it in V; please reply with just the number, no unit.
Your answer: 2.8
